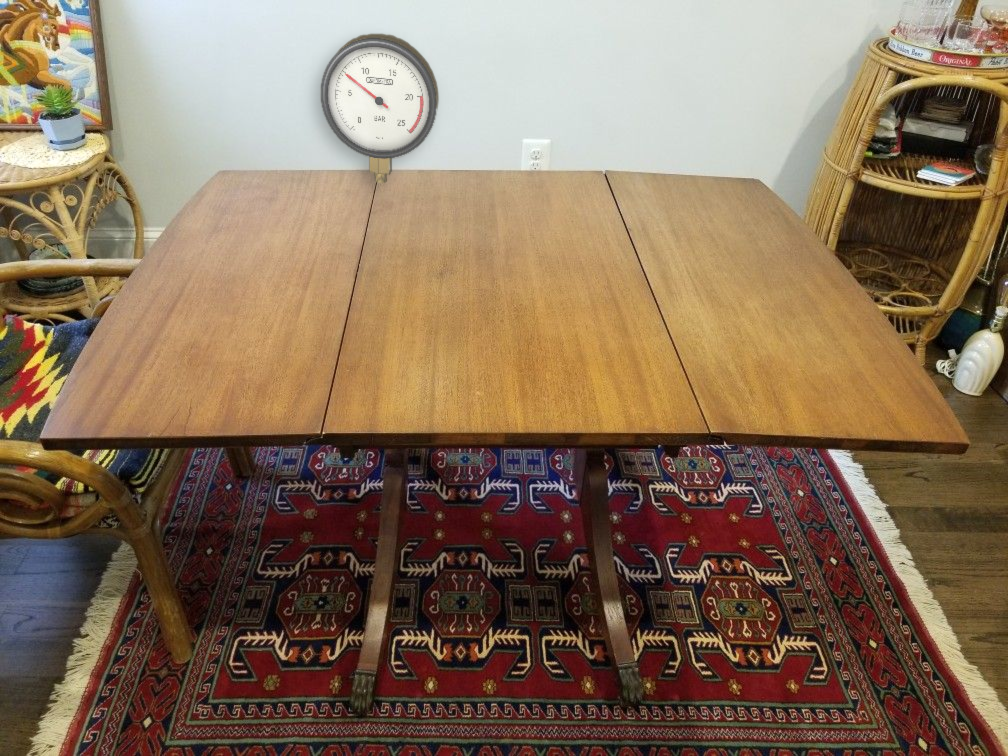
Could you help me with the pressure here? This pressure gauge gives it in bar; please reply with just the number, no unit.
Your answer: 7.5
